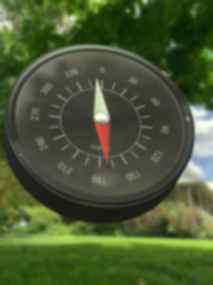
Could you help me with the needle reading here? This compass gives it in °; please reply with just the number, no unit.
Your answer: 172.5
